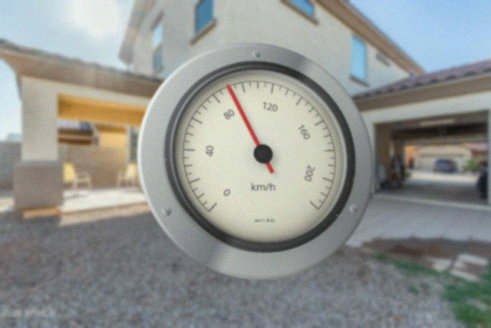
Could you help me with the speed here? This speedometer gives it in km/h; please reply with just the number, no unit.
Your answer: 90
